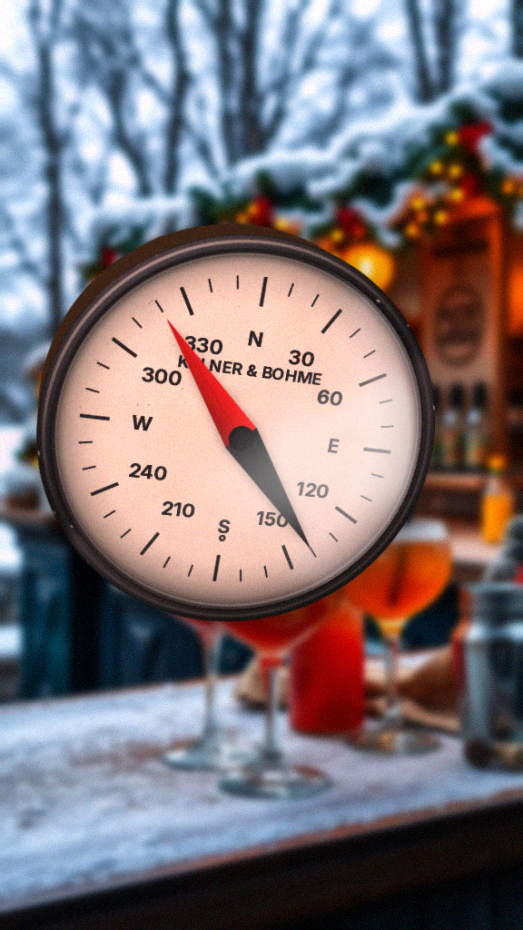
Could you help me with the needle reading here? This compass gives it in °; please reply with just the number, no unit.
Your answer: 320
